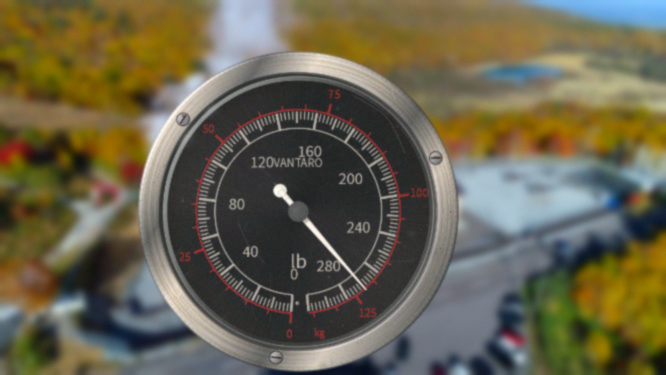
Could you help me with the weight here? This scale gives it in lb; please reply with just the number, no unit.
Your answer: 270
